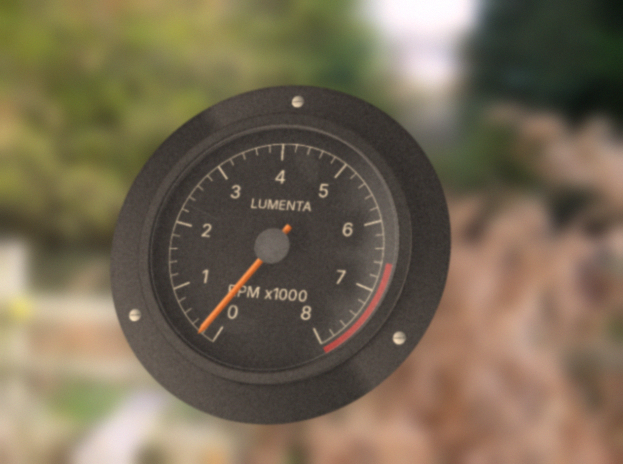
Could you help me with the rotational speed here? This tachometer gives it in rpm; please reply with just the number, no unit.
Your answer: 200
